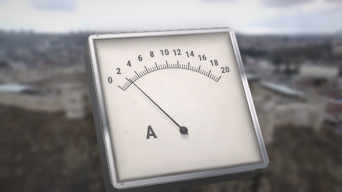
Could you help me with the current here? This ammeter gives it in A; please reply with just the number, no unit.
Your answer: 2
